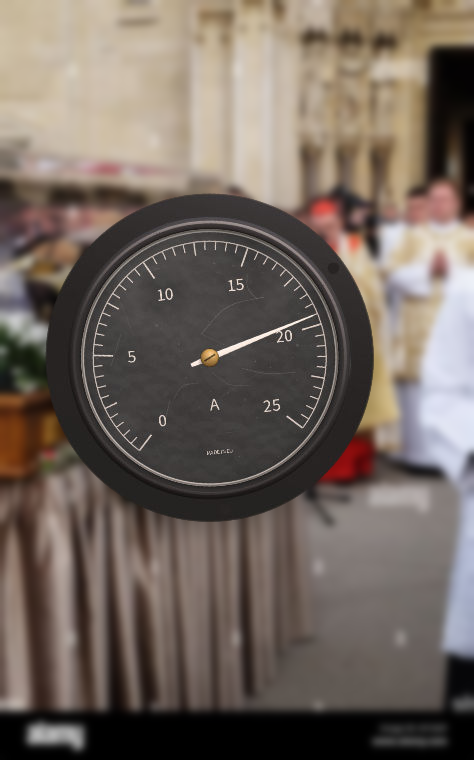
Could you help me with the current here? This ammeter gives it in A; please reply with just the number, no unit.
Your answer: 19.5
